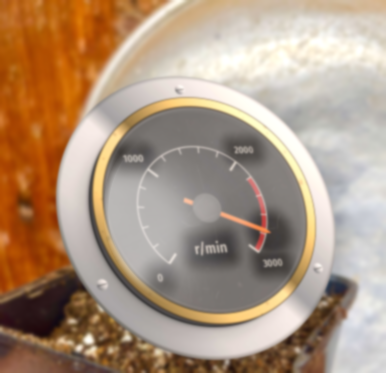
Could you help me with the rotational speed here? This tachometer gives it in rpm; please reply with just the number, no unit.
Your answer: 2800
